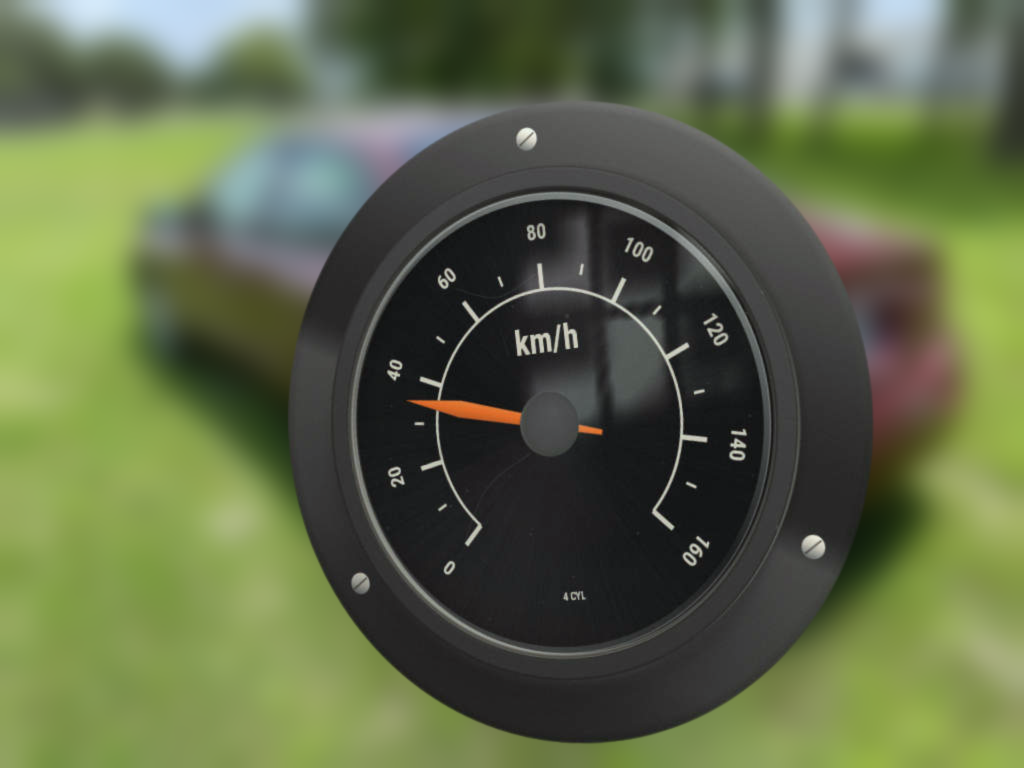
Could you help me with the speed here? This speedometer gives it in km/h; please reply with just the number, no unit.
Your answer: 35
